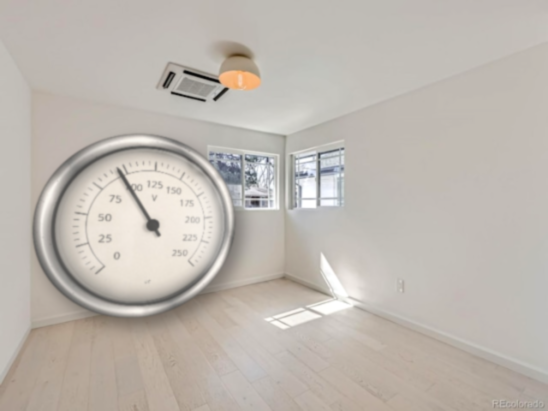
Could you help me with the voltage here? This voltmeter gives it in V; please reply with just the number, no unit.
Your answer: 95
